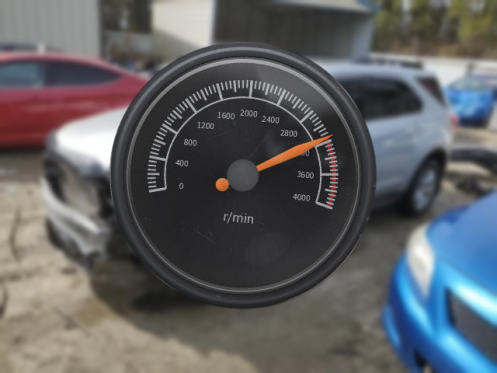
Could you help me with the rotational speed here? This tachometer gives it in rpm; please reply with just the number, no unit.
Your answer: 3150
